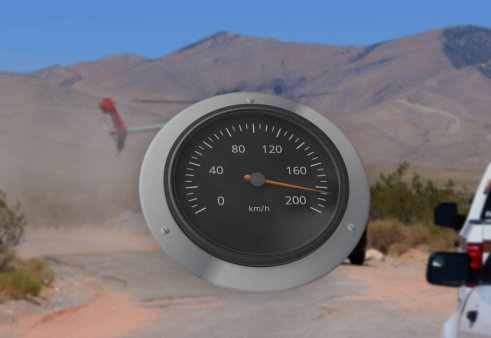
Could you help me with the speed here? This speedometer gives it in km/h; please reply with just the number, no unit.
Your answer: 185
